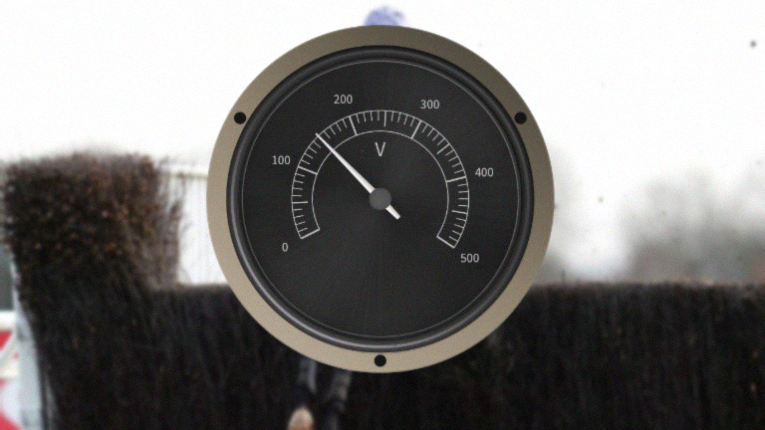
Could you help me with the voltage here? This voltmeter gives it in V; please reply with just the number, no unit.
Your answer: 150
